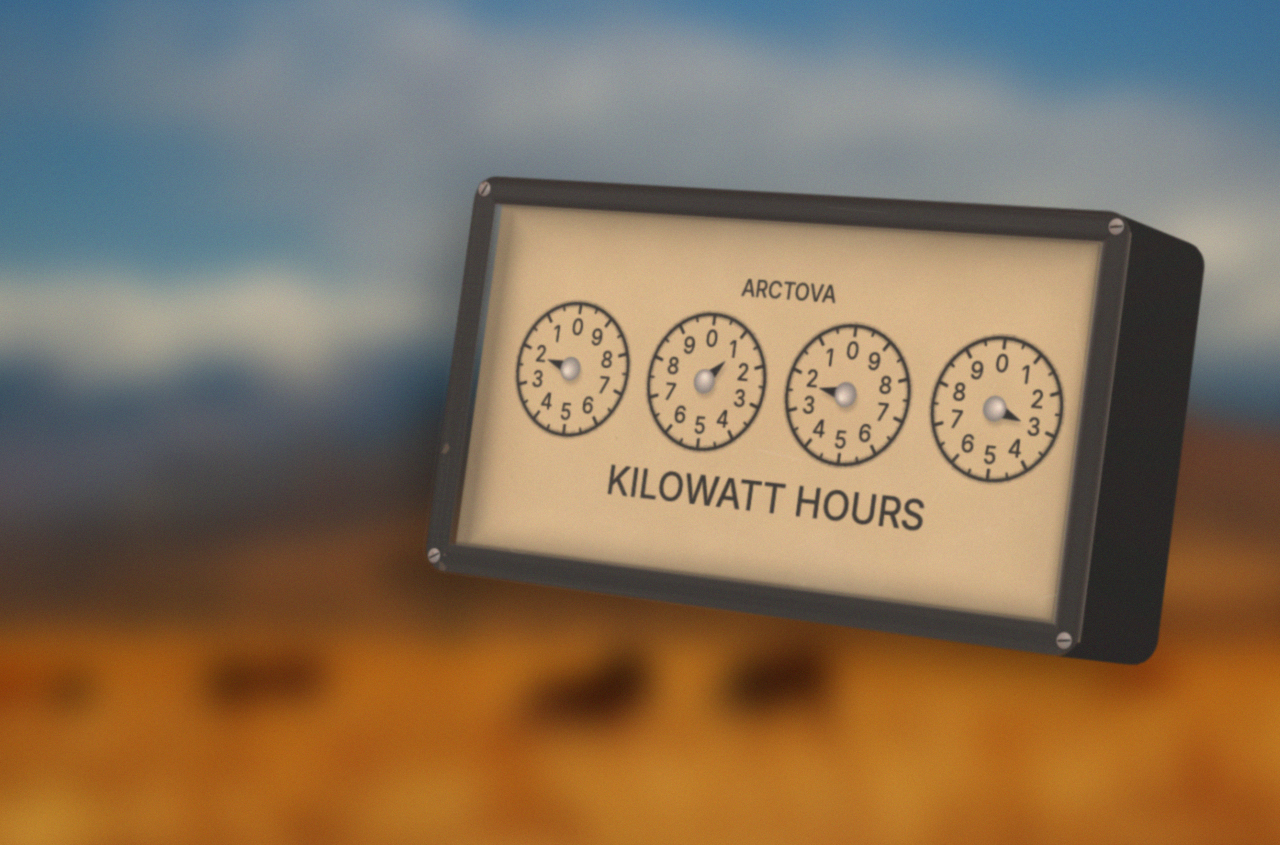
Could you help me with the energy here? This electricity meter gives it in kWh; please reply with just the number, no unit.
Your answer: 2123
